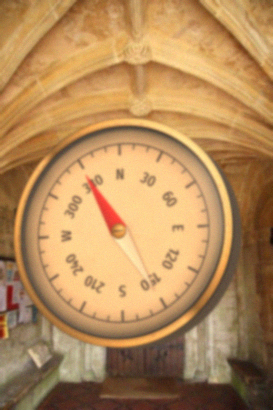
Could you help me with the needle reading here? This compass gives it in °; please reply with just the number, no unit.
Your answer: 330
